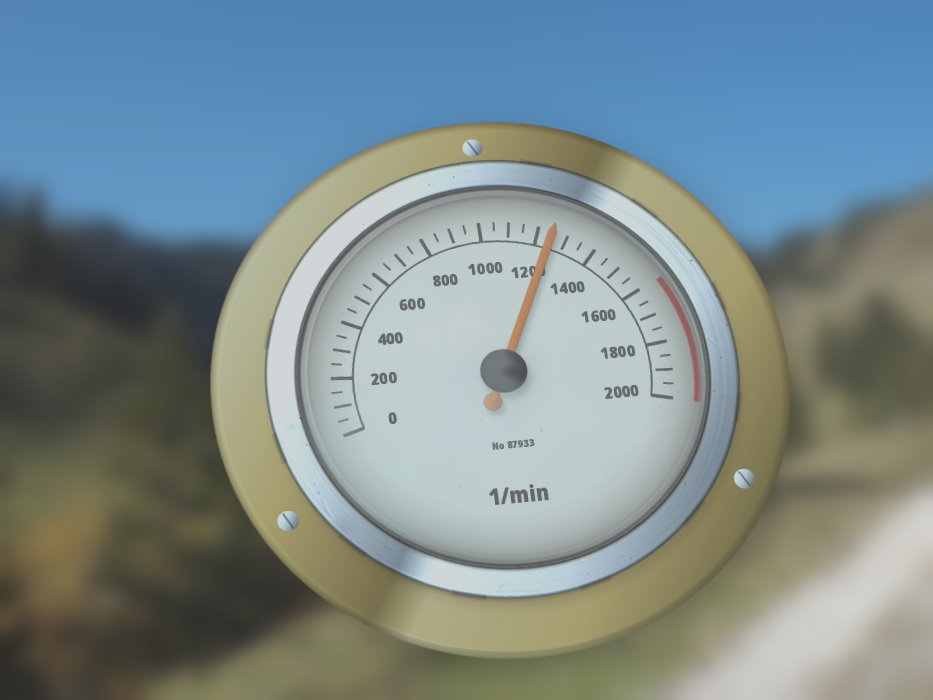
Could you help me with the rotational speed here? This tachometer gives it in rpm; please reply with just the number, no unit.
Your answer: 1250
